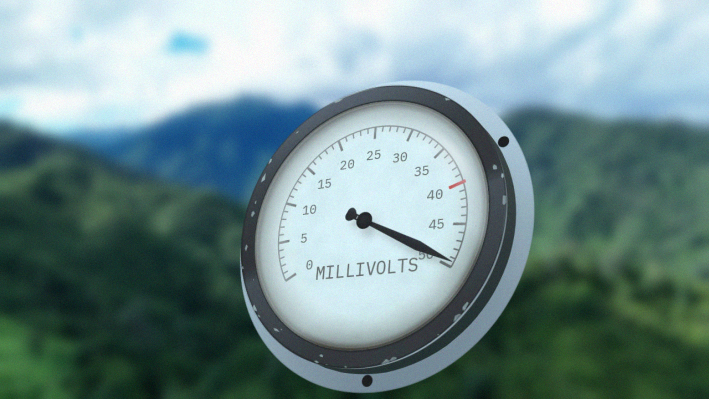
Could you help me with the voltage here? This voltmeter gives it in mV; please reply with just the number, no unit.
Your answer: 49.5
